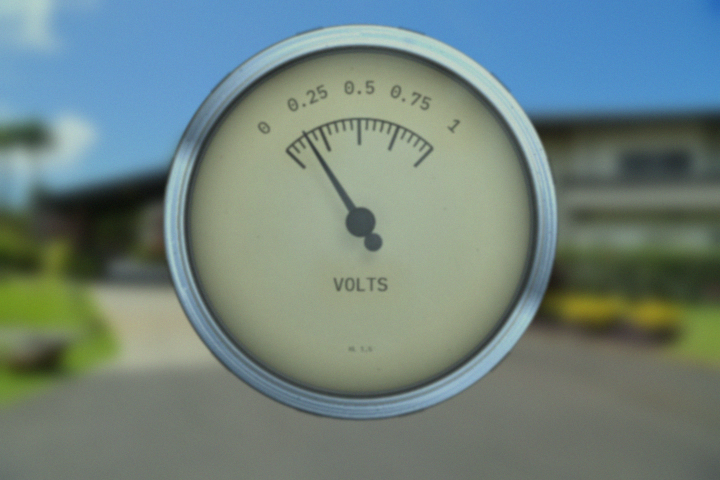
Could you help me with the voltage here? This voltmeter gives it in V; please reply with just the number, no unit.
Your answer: 0.15
